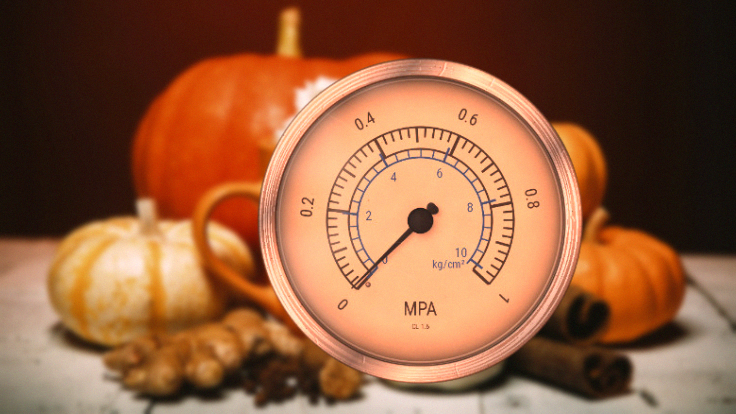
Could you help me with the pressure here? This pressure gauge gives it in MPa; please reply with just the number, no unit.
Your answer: 0.01
